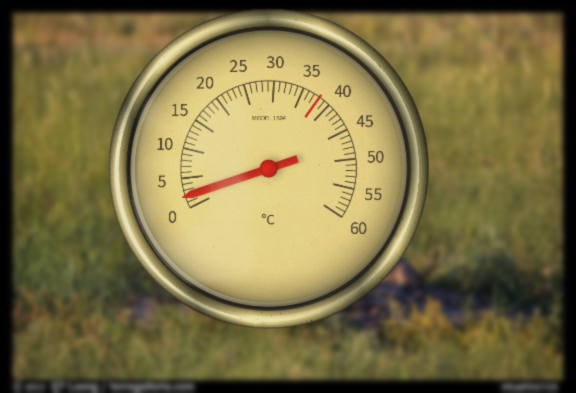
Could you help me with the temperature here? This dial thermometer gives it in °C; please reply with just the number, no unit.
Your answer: 2
